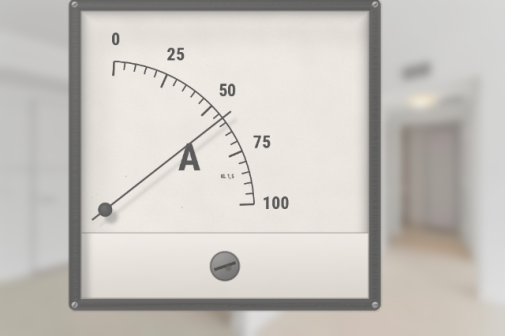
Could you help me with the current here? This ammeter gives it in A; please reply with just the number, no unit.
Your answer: 57.5
